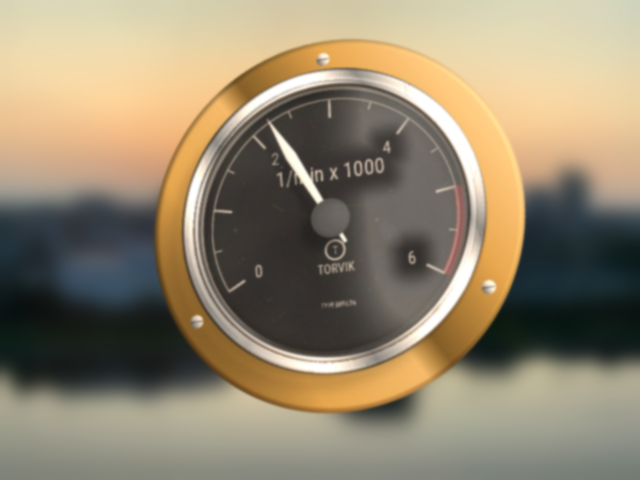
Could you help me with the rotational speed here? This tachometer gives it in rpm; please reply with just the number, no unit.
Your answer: 2250
